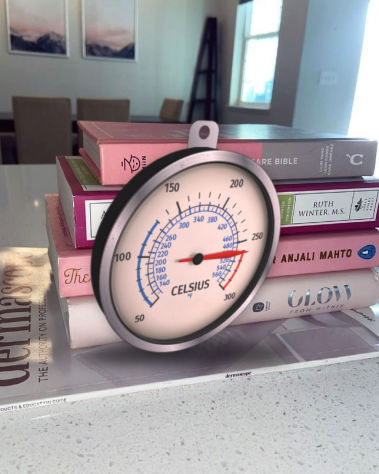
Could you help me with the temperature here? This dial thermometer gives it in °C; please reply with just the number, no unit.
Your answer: 260
